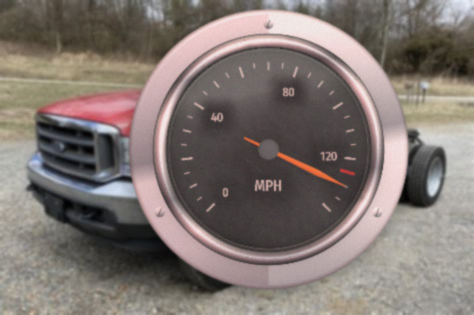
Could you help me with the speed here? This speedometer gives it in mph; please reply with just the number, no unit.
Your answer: 130
